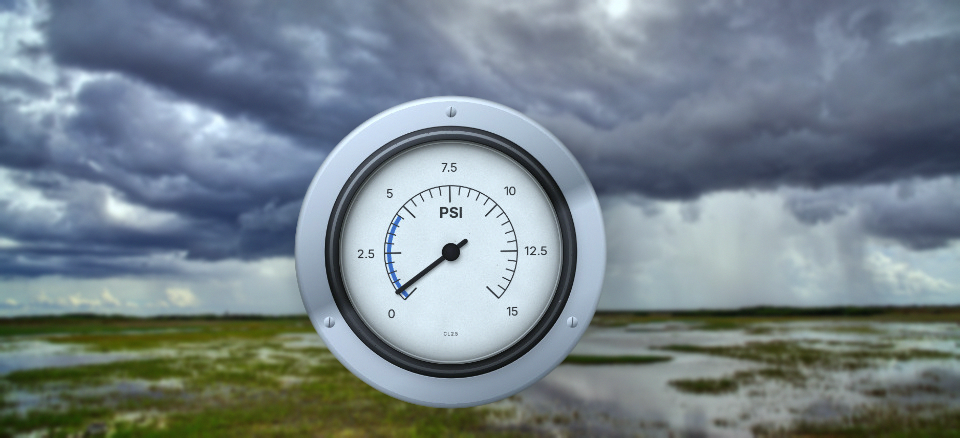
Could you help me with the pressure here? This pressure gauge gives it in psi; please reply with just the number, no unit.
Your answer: 0.5
